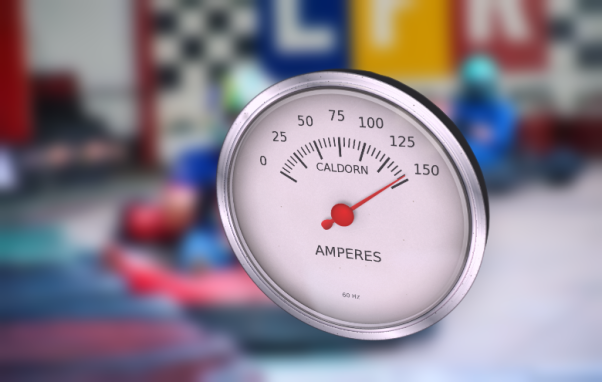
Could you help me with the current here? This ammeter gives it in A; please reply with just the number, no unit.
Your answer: 145
